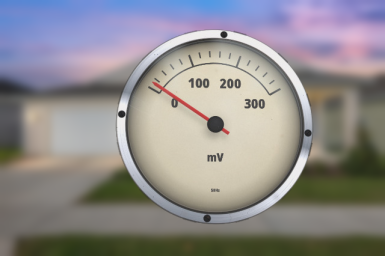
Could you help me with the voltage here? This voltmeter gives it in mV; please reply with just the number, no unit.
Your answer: 10
